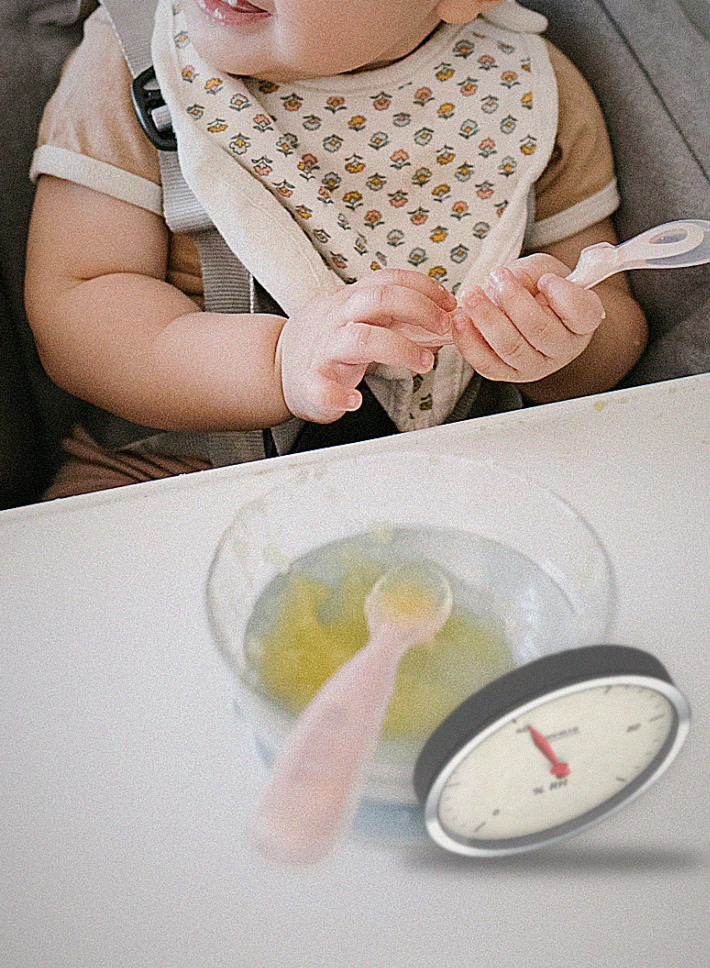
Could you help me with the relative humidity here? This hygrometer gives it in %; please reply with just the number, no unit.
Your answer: 42
